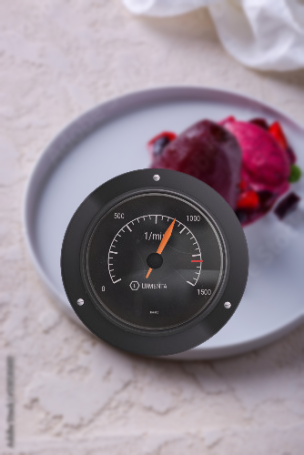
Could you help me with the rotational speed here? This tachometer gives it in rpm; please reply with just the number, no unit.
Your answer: 900
